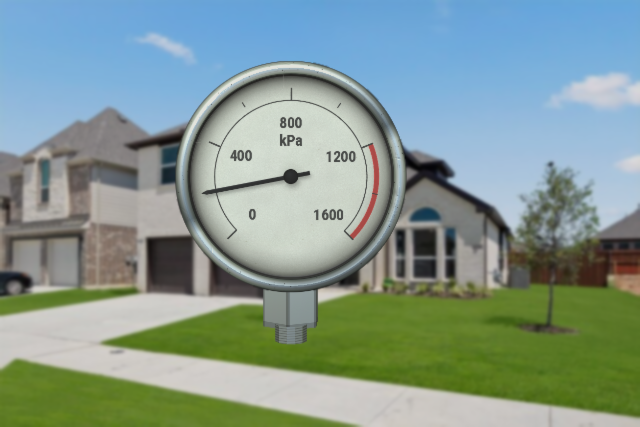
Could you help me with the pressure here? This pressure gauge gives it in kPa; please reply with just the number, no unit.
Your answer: 200
